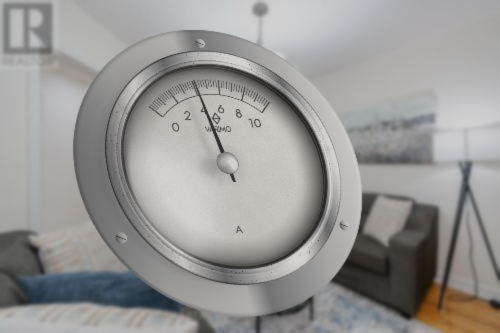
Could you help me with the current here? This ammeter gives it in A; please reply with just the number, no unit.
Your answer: 4
